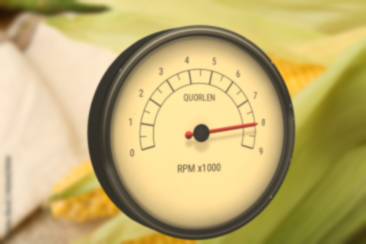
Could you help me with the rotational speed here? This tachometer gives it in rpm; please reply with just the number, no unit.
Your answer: 8000
